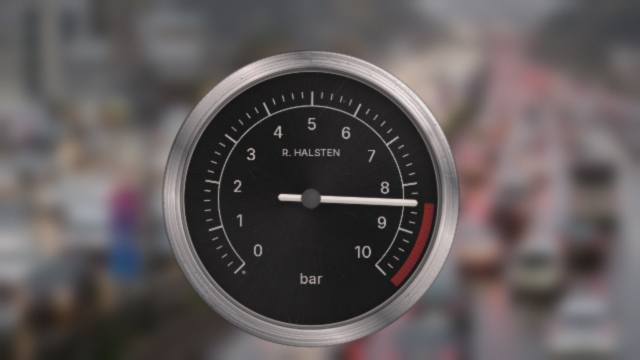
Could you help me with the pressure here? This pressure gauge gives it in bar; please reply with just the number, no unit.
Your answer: 8.4
